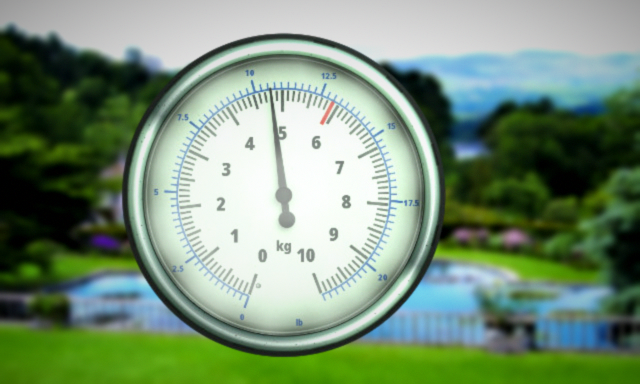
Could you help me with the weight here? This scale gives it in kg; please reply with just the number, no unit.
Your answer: 4.8
